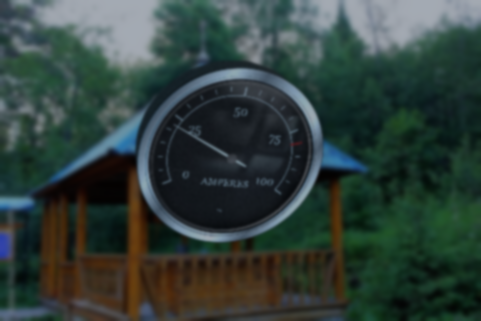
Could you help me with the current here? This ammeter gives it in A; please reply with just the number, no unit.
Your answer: 22.5
